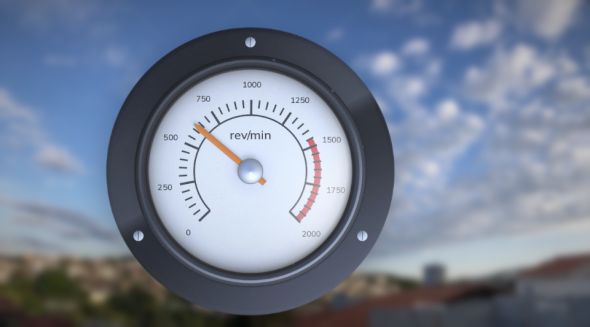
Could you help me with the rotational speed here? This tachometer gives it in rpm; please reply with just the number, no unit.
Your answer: 625
